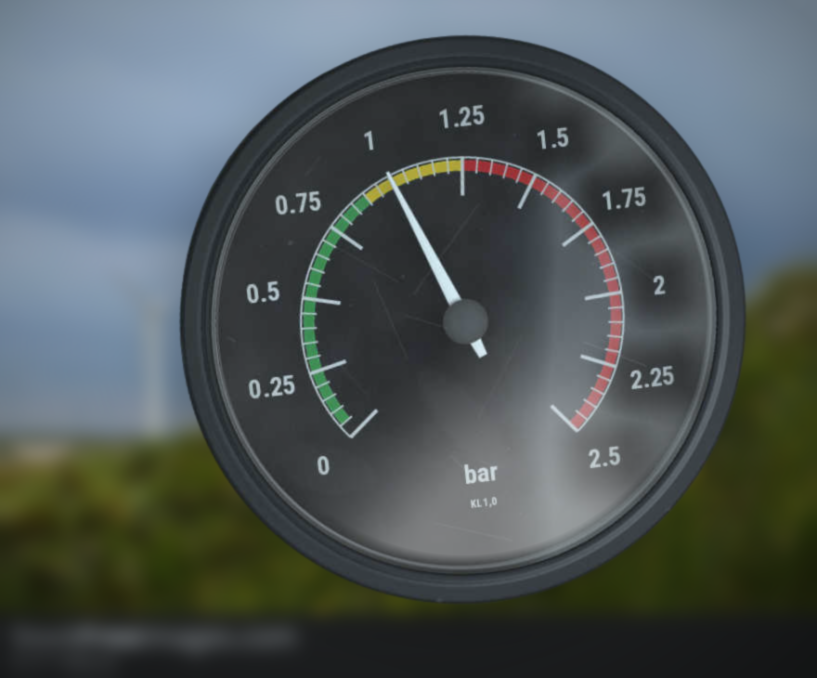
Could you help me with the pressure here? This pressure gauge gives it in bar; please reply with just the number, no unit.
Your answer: 1
